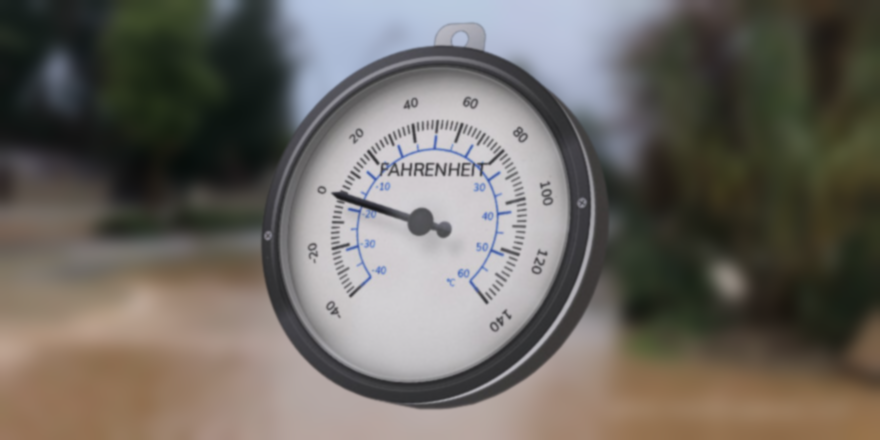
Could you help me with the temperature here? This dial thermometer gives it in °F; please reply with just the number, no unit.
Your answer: 0
